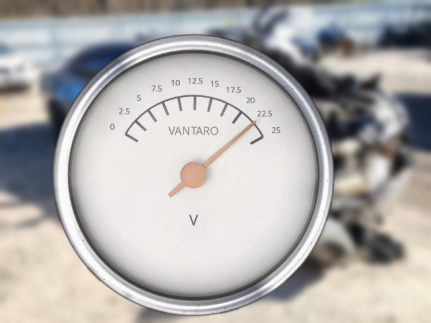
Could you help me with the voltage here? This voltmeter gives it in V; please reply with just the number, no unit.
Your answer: 22.5
